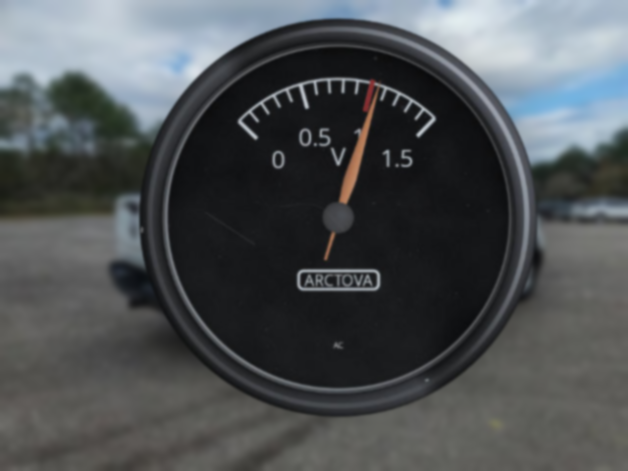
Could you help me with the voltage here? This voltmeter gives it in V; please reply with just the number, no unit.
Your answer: 1.05
